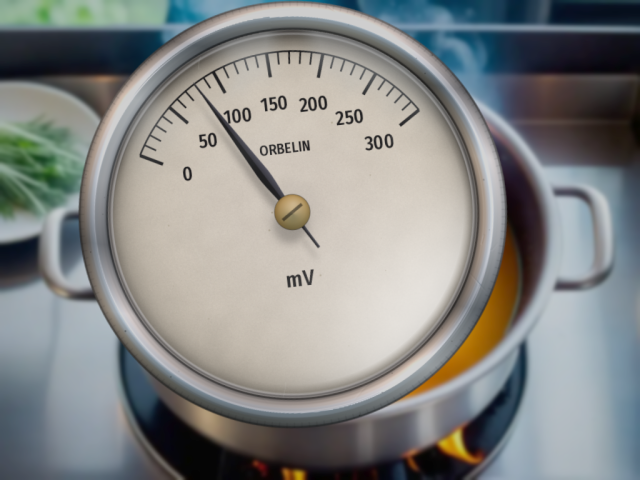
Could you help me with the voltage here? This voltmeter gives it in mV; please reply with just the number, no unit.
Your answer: 80
